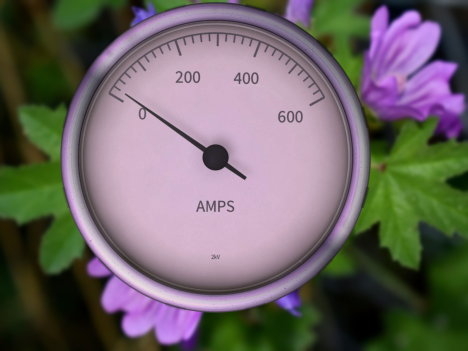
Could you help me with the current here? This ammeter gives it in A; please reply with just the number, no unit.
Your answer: 20
